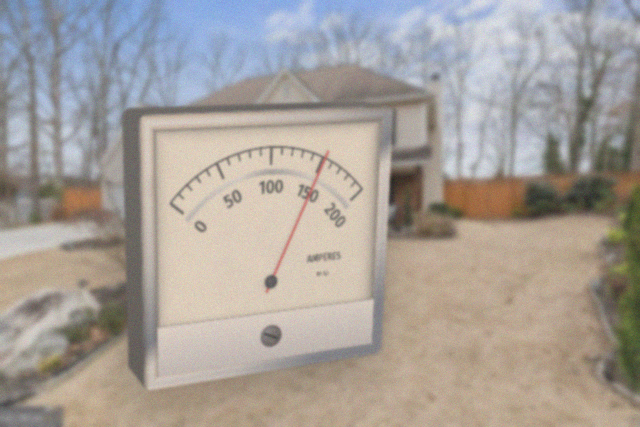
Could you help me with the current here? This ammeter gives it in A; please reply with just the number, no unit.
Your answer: 150
